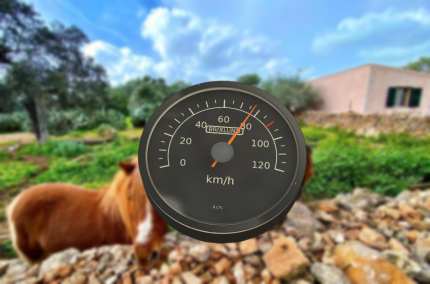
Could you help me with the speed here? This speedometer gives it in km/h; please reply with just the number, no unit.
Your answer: 77.5
